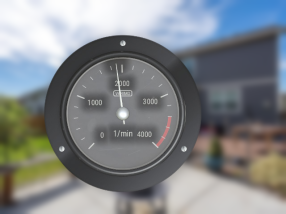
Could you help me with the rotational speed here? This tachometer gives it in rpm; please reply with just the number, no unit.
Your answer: 1900
